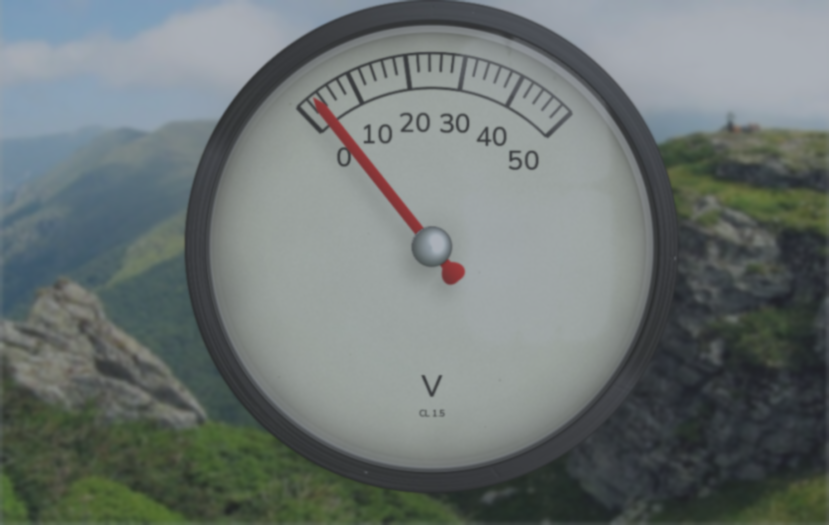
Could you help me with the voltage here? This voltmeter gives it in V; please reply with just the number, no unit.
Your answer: 3
